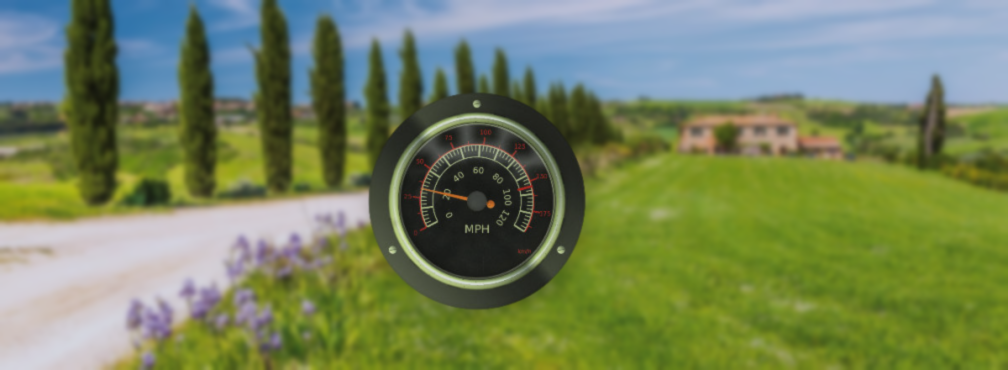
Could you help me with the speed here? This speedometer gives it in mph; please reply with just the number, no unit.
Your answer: 20
